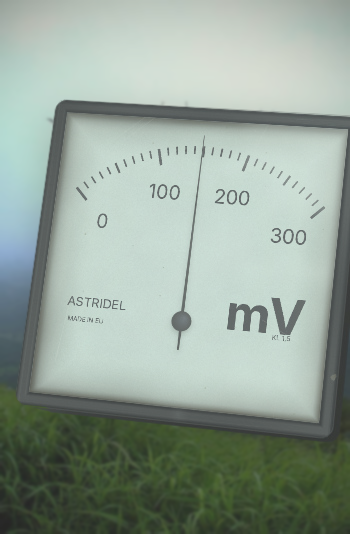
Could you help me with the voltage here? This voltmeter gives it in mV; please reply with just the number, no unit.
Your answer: 150
